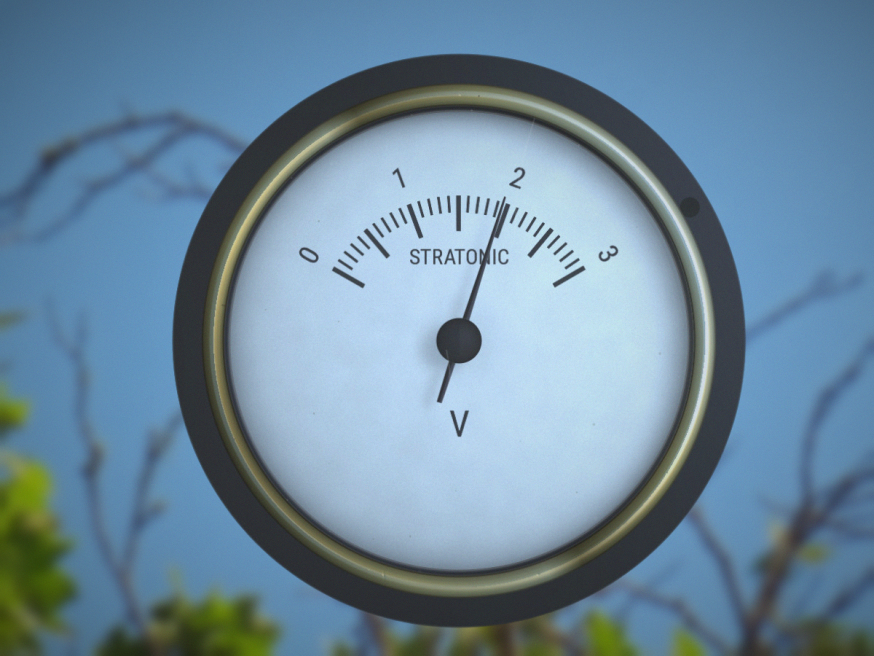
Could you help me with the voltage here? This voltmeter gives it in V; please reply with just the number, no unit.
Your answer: 1.95
